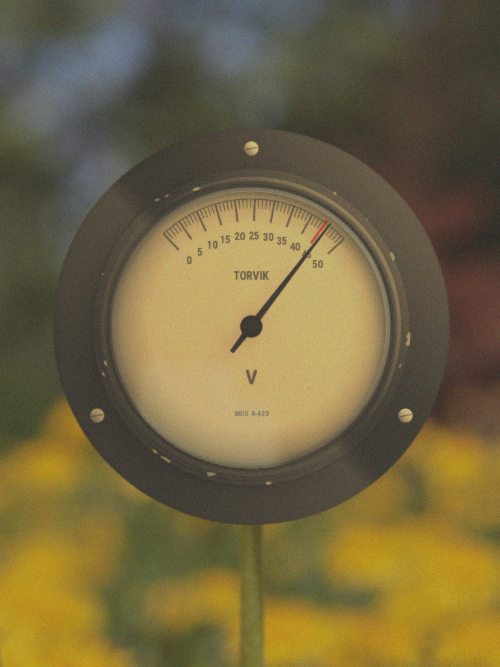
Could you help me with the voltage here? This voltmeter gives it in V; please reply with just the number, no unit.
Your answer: 45
